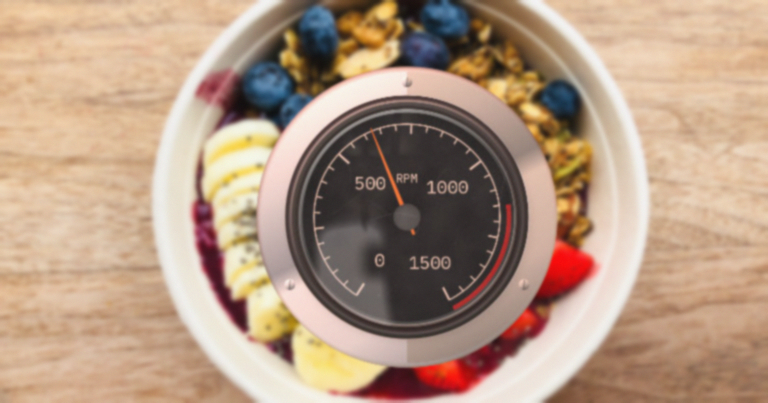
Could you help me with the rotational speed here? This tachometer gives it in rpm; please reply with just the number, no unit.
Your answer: 625
